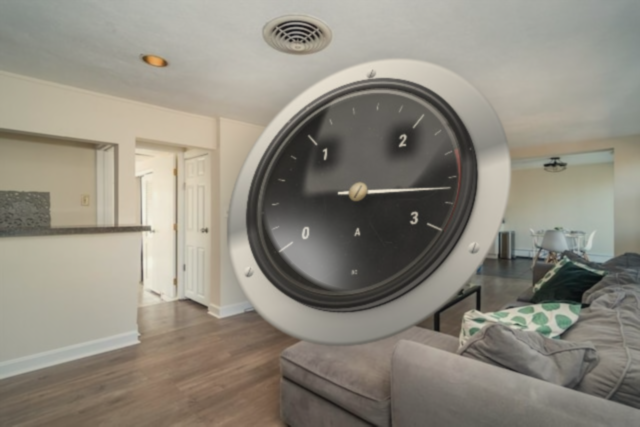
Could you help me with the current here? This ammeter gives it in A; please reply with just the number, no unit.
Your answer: 2.7
